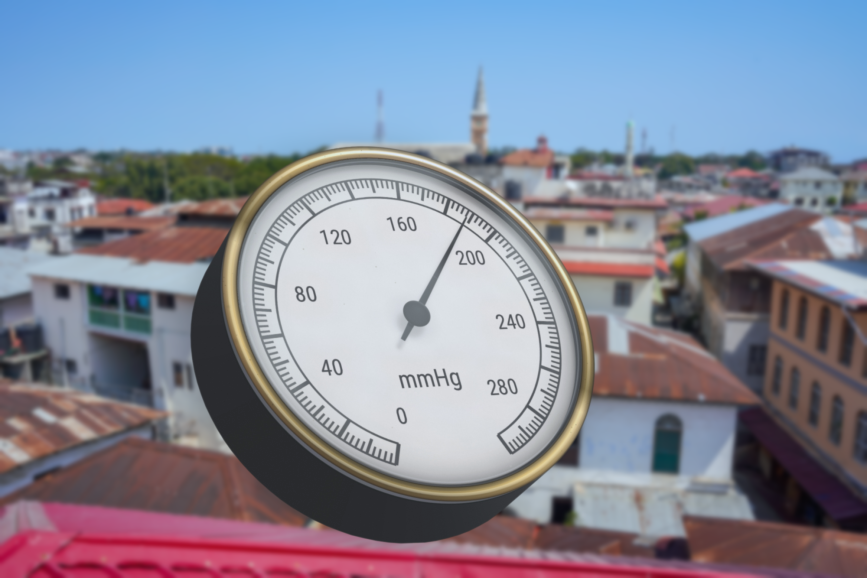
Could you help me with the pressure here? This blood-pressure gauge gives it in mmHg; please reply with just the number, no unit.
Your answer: 188
